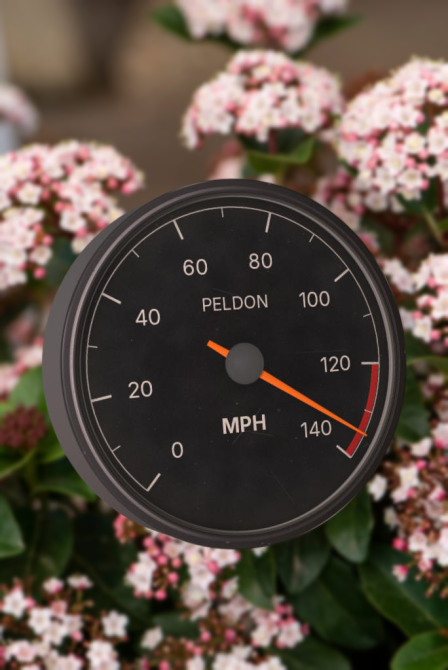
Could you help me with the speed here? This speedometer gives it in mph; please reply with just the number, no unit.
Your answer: 135
